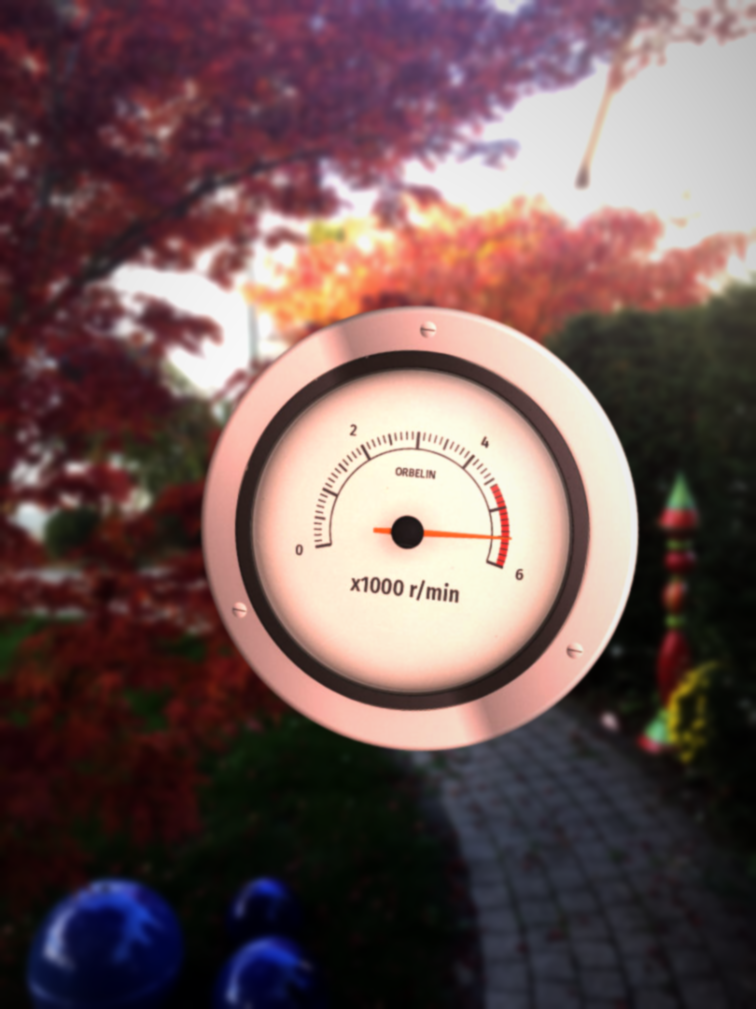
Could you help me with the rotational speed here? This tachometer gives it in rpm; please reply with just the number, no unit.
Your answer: 5500
